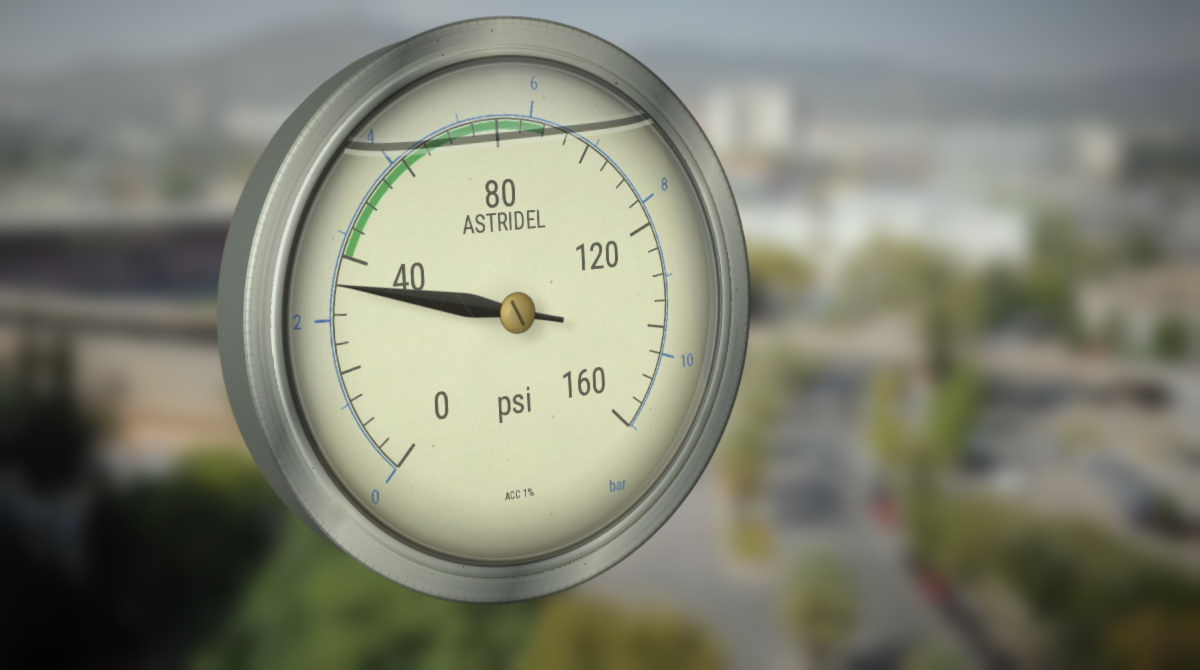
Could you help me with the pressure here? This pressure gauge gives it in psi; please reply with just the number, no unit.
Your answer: 35
